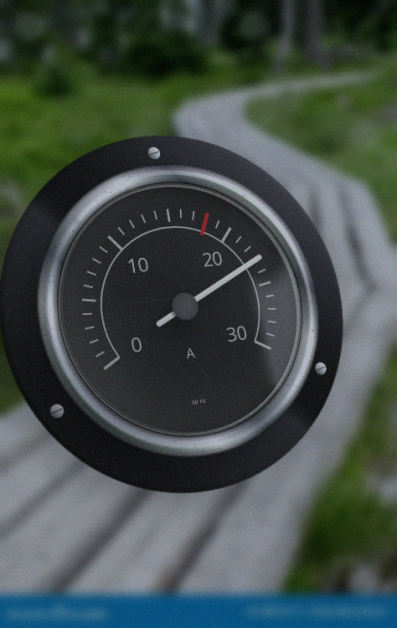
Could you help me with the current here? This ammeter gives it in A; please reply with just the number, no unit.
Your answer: 23
